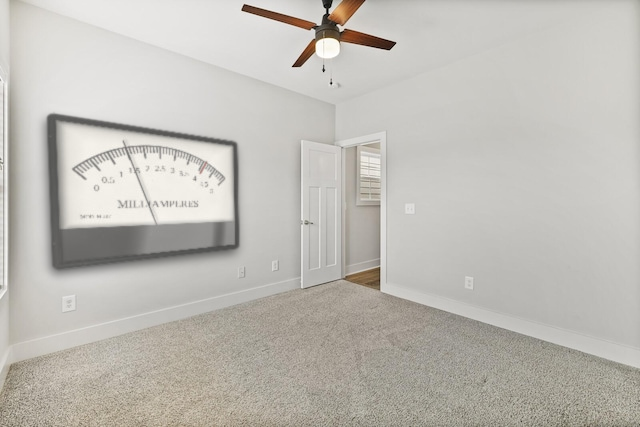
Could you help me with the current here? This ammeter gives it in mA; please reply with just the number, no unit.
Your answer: 1.5
